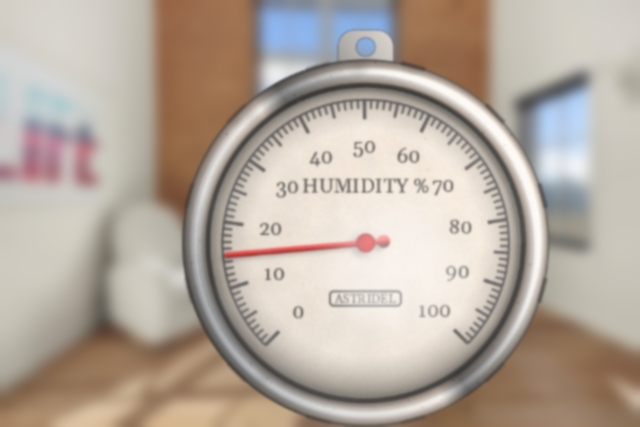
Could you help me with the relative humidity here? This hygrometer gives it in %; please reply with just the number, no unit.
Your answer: 15
